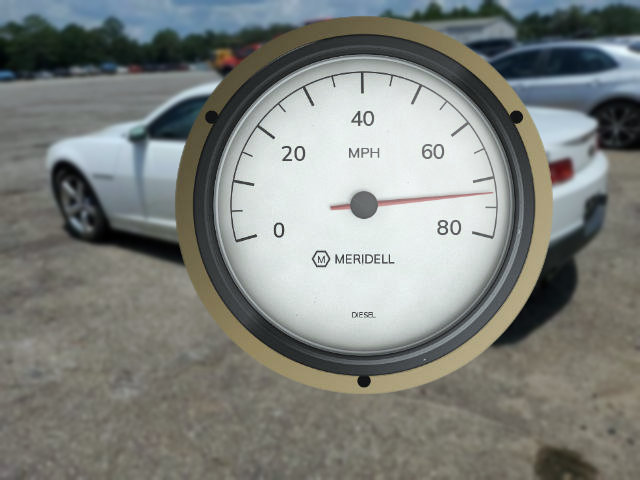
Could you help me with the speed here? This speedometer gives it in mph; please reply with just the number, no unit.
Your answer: 72.5
